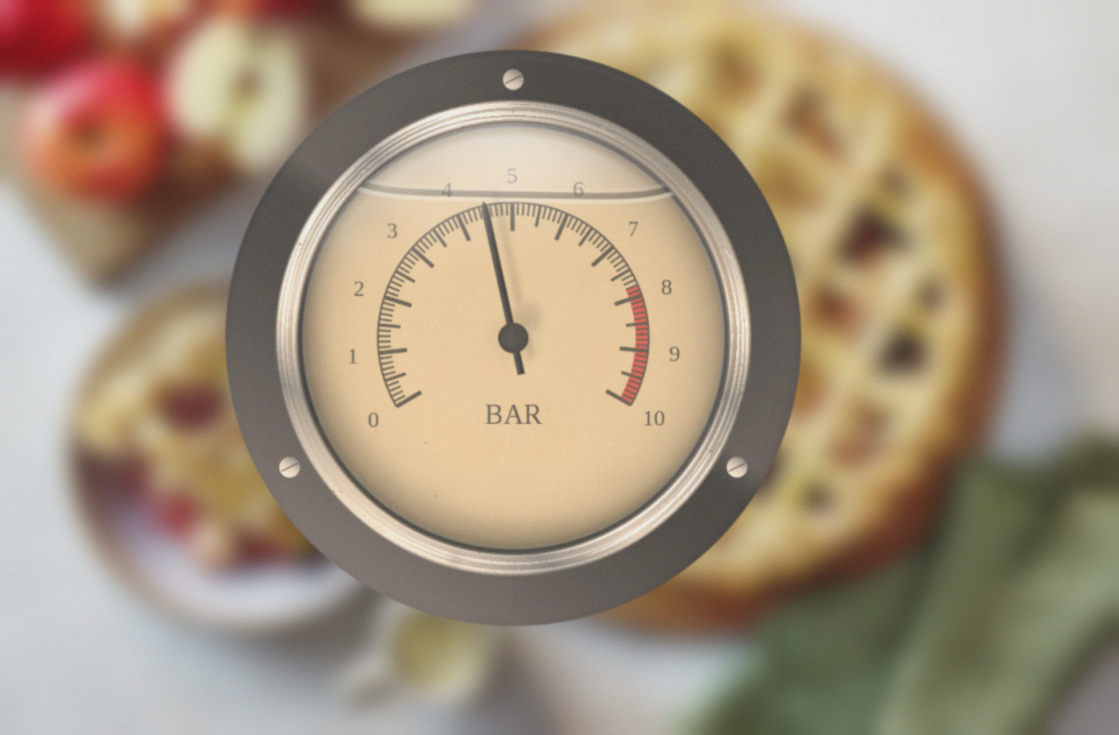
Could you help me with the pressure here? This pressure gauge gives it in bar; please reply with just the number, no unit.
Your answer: 4.5
